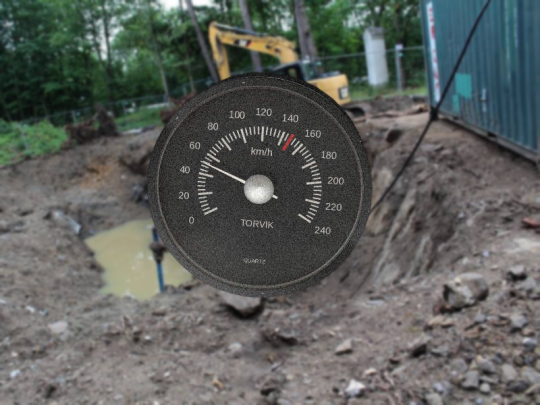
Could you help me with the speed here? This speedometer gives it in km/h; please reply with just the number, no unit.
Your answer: 52
